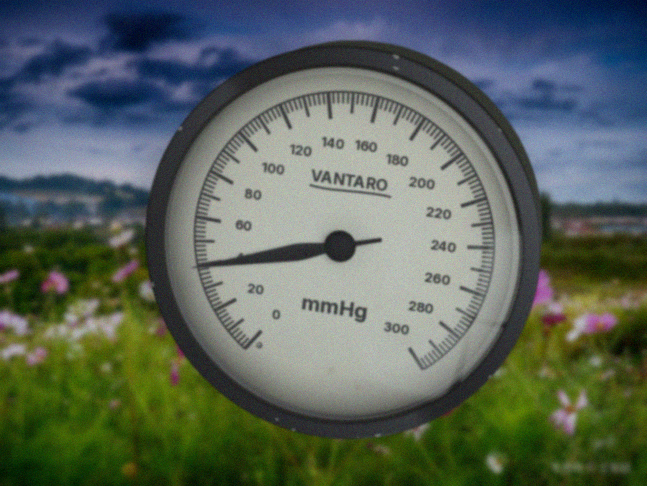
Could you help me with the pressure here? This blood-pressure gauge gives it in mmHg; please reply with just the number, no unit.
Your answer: 40
